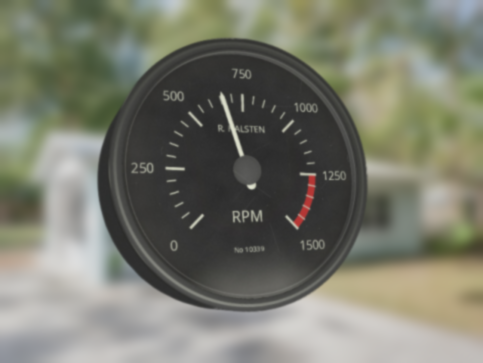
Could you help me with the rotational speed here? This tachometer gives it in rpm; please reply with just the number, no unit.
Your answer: 650
